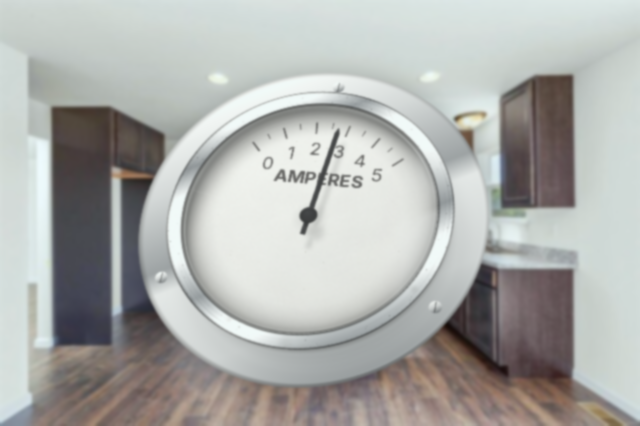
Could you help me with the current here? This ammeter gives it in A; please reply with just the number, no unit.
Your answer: 2.75
